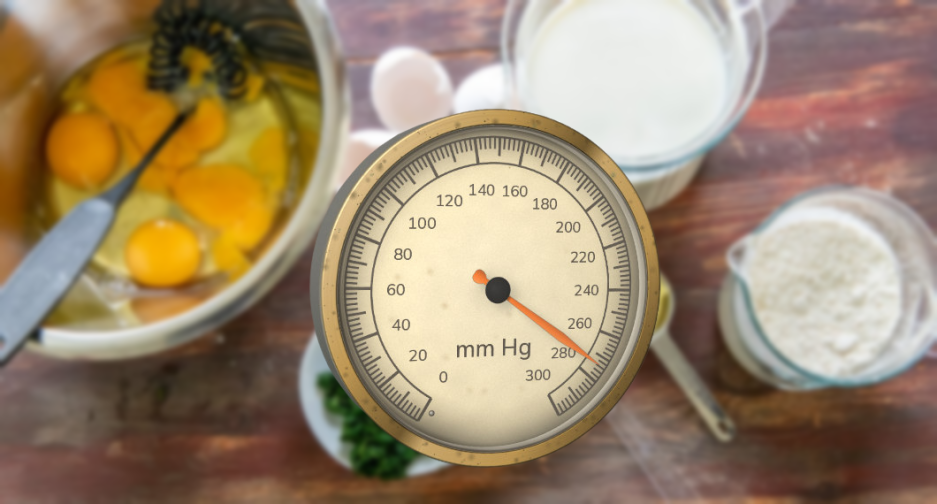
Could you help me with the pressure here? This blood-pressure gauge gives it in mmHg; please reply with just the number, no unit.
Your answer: 274
